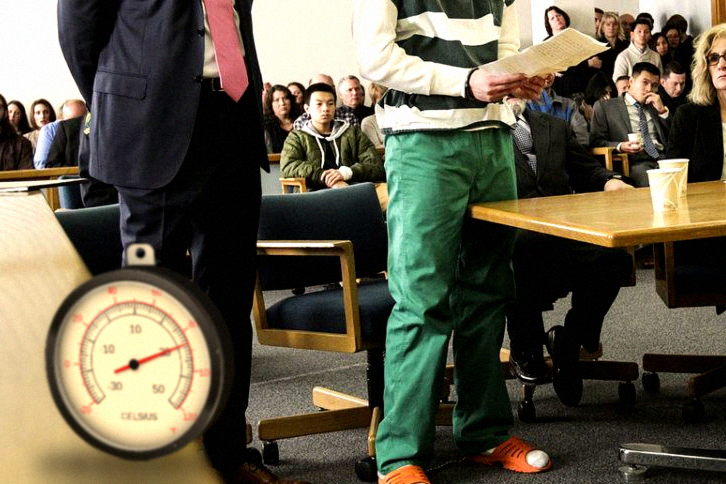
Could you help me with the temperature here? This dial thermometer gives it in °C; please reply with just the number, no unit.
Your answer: 30
